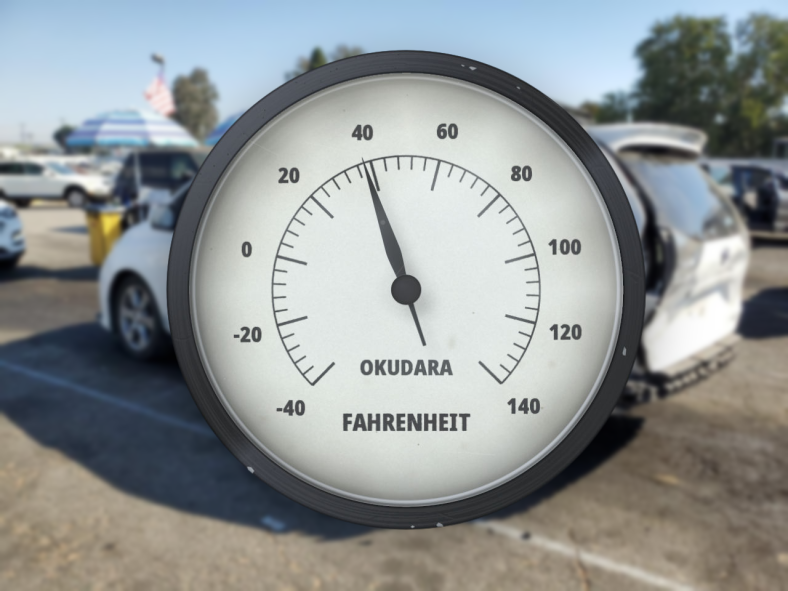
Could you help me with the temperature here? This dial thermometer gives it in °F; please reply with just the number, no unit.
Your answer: 38
